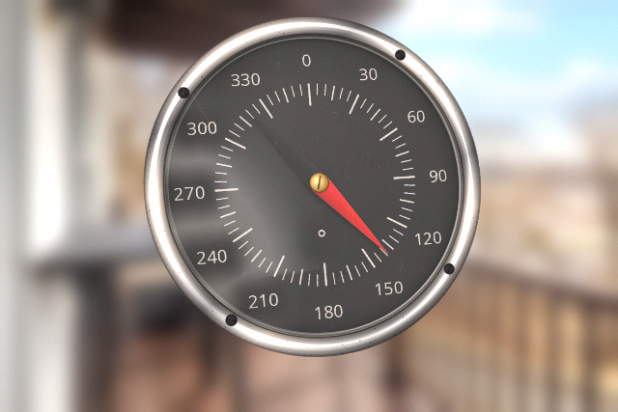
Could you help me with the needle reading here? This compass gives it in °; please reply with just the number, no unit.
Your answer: 140
